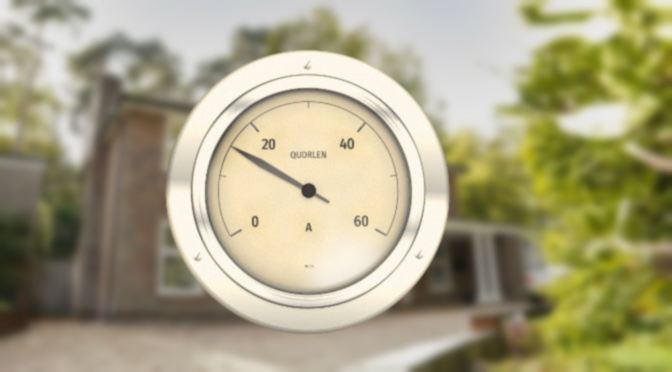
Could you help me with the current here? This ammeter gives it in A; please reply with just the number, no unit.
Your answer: 15
